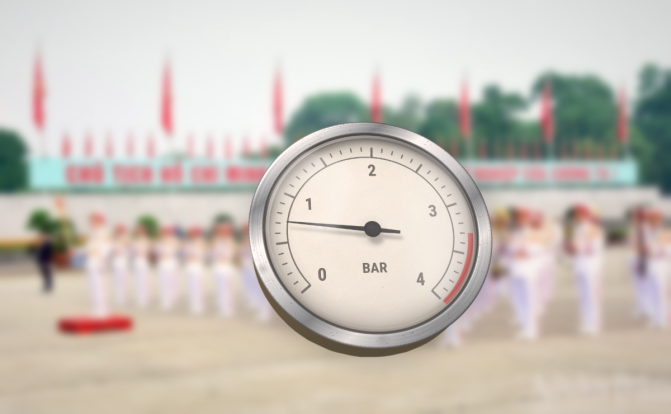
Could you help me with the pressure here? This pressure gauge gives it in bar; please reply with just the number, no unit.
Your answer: 0.7
